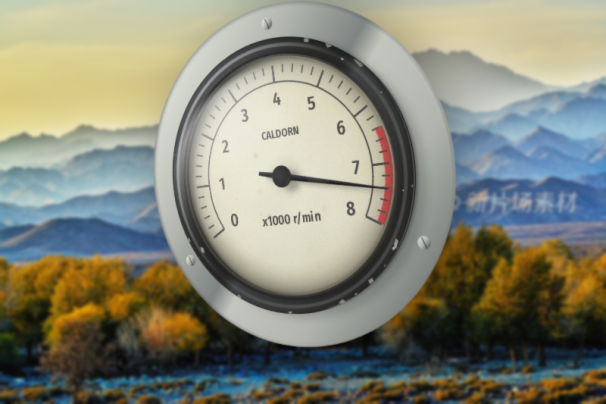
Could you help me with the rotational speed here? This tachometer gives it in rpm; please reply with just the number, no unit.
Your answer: 7400
